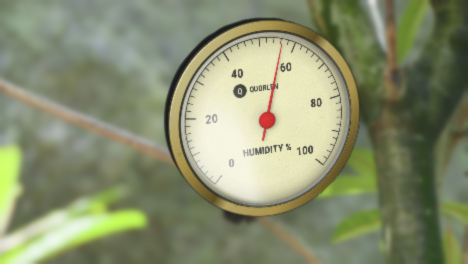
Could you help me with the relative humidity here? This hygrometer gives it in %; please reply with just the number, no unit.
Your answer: 56
